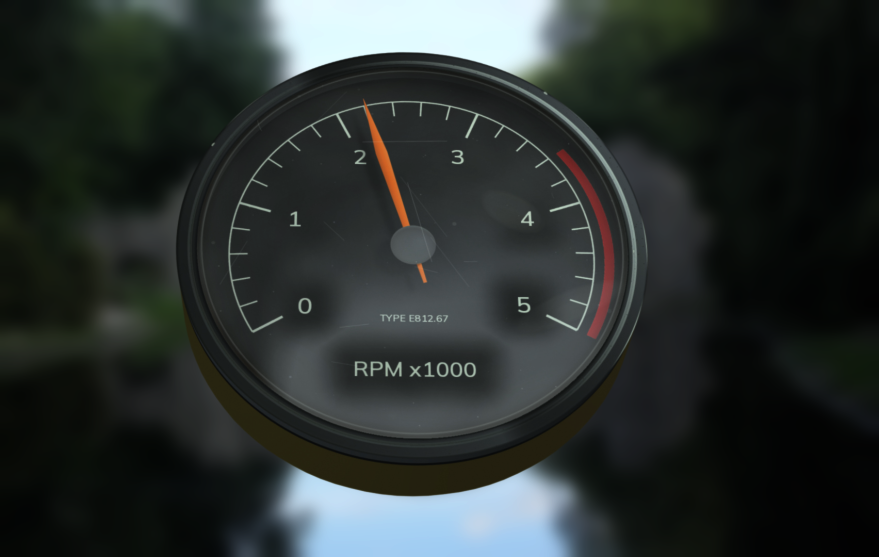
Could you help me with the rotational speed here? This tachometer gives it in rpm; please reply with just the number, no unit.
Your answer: 2200
